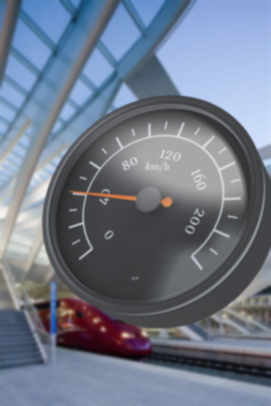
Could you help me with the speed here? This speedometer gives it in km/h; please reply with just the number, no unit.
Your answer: 40
